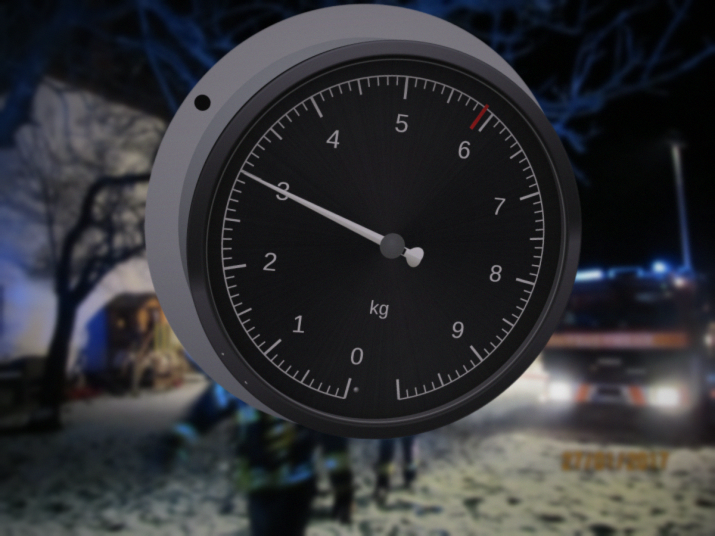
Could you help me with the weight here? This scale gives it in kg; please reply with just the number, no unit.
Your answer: 3
